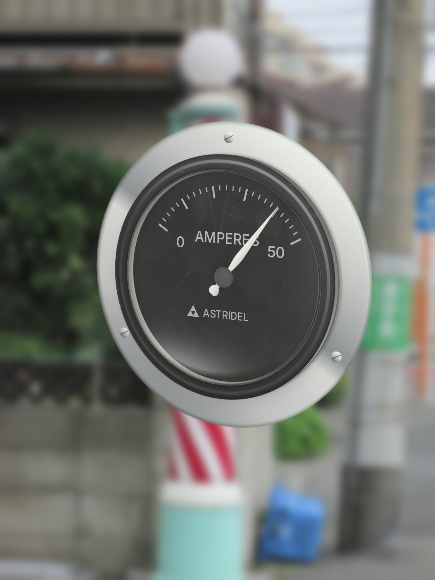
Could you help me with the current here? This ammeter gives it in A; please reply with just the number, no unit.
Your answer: 40
